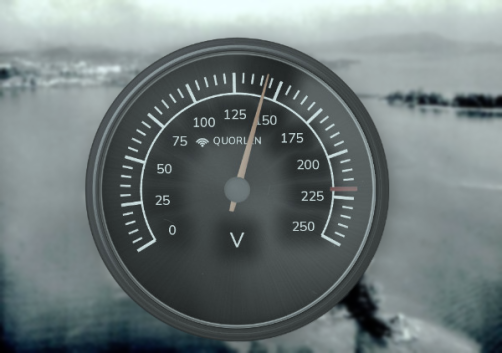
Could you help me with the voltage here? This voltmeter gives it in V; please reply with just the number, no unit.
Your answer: 142.5
